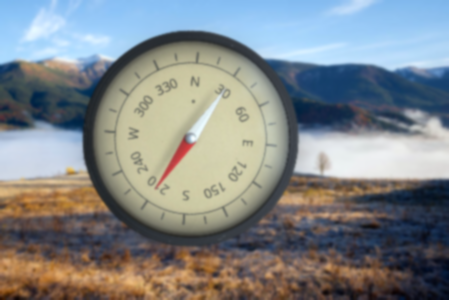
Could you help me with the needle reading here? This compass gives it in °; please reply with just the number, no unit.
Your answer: 210
